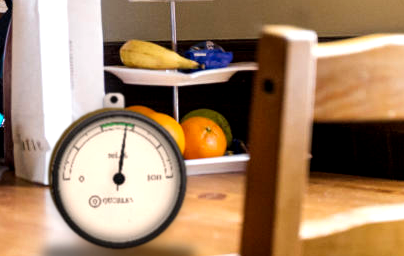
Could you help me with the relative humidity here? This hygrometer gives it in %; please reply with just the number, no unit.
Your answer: 55
